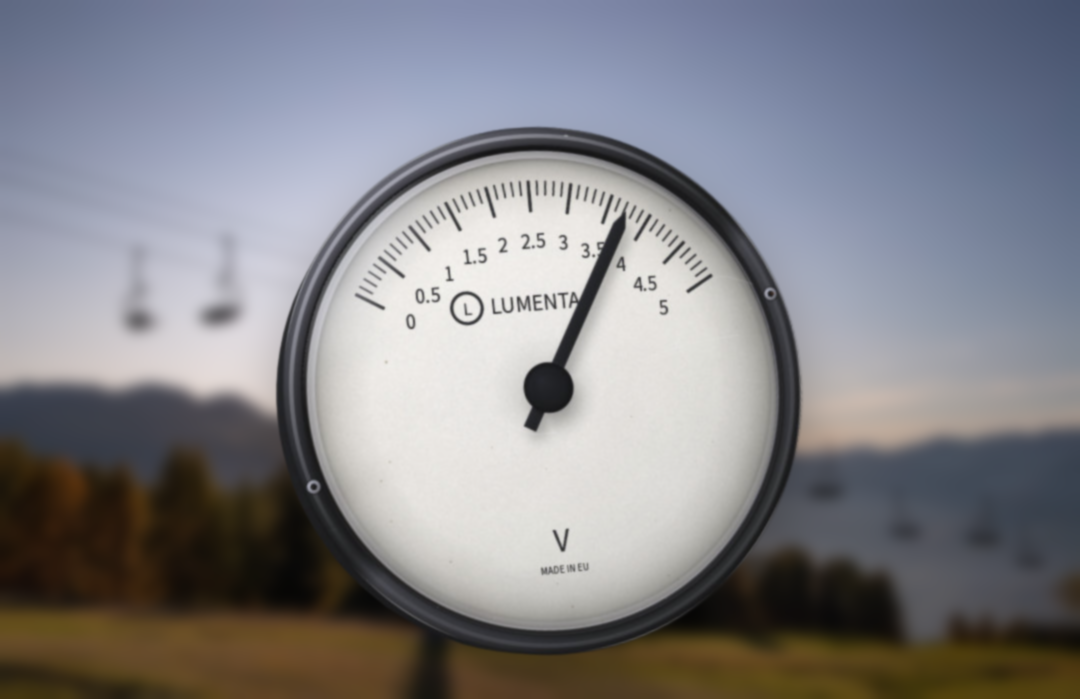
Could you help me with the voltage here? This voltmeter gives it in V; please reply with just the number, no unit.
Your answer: 3.7
